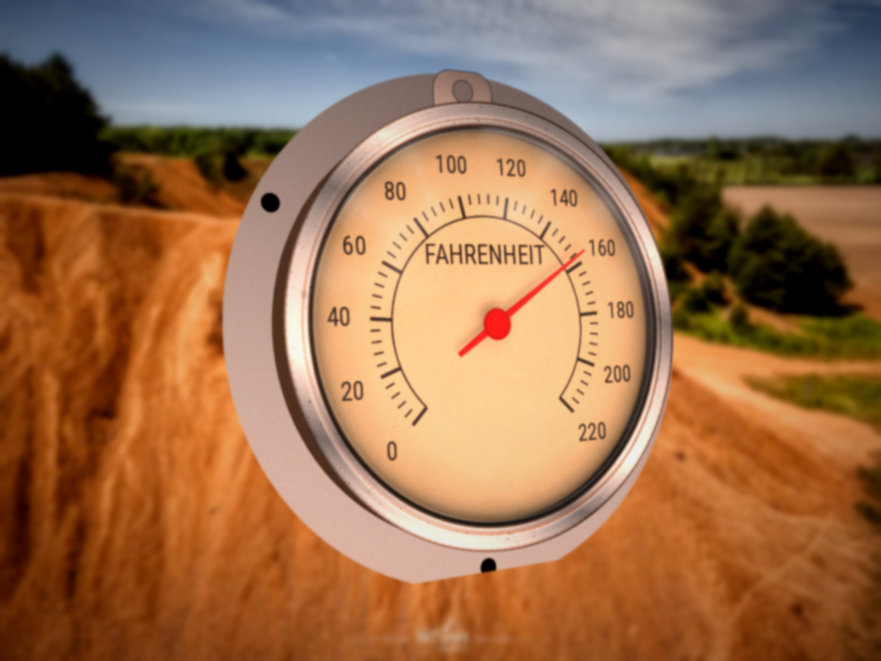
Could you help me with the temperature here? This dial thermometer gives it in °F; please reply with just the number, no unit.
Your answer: 156
